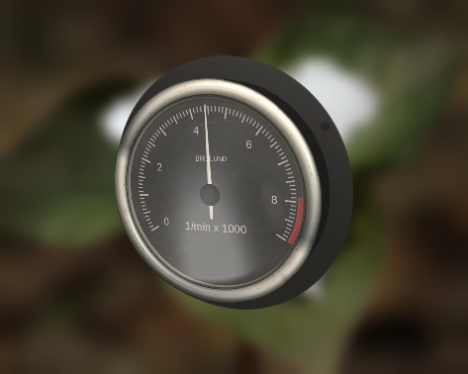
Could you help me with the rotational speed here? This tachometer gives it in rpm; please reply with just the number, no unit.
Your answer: 4500
